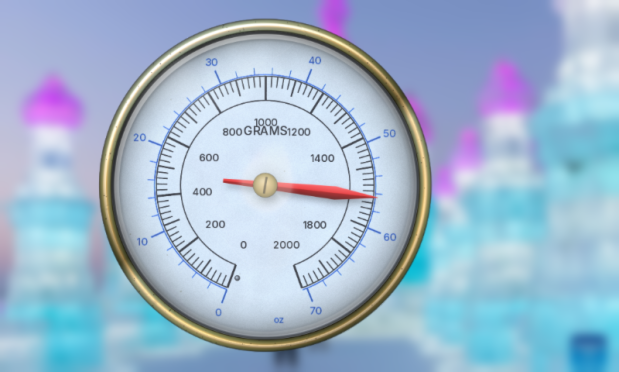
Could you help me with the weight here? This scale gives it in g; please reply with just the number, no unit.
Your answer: 1600
